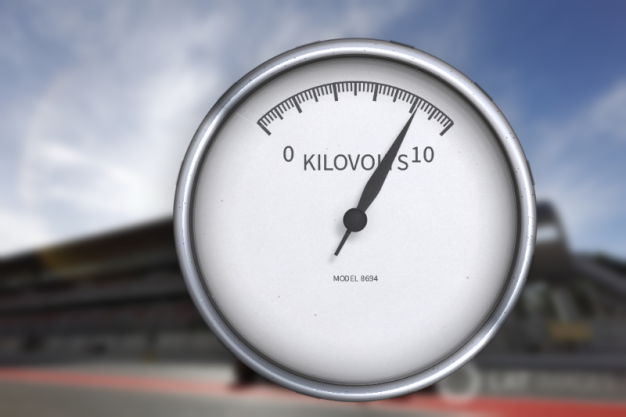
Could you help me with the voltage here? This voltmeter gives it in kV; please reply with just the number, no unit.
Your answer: 8.2
